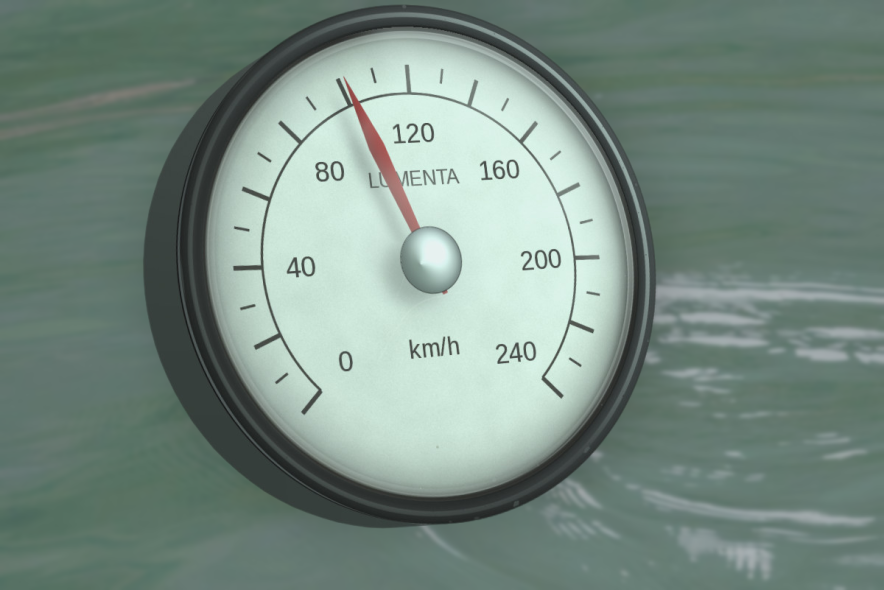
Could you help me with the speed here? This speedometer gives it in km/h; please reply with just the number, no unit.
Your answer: 100
